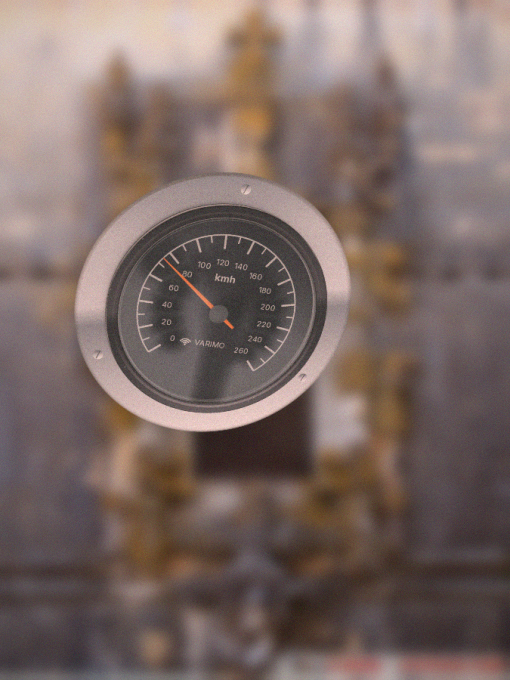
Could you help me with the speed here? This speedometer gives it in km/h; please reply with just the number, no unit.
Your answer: 75
